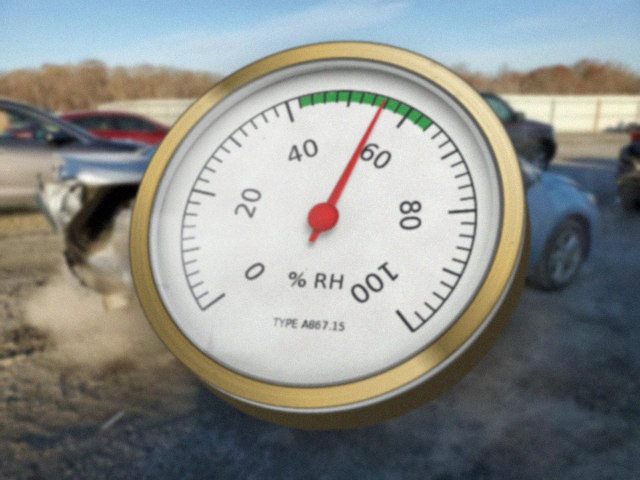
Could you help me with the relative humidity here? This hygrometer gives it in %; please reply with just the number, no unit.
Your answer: 56
